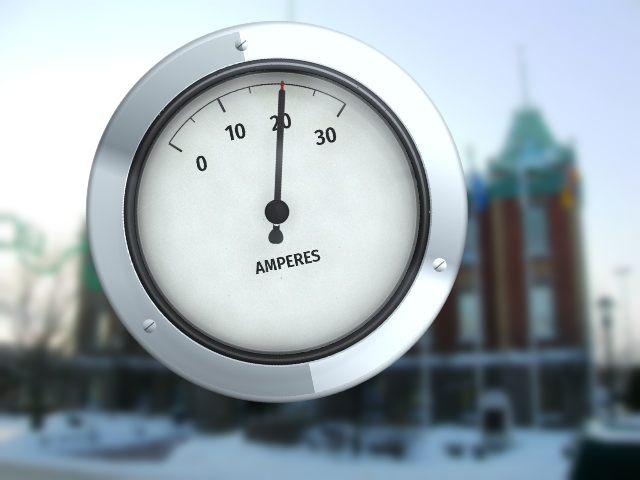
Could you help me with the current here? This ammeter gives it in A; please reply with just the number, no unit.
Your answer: 20
